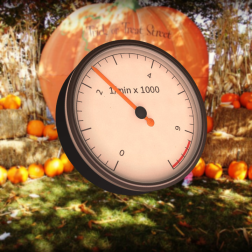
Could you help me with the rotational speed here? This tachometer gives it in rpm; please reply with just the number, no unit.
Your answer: 2400
